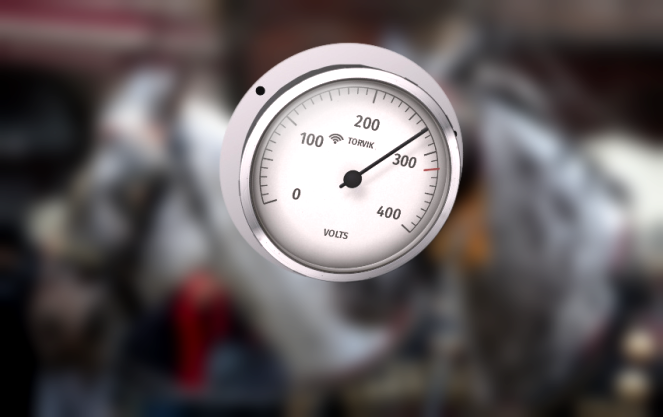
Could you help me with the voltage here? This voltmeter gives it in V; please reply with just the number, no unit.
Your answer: 270
